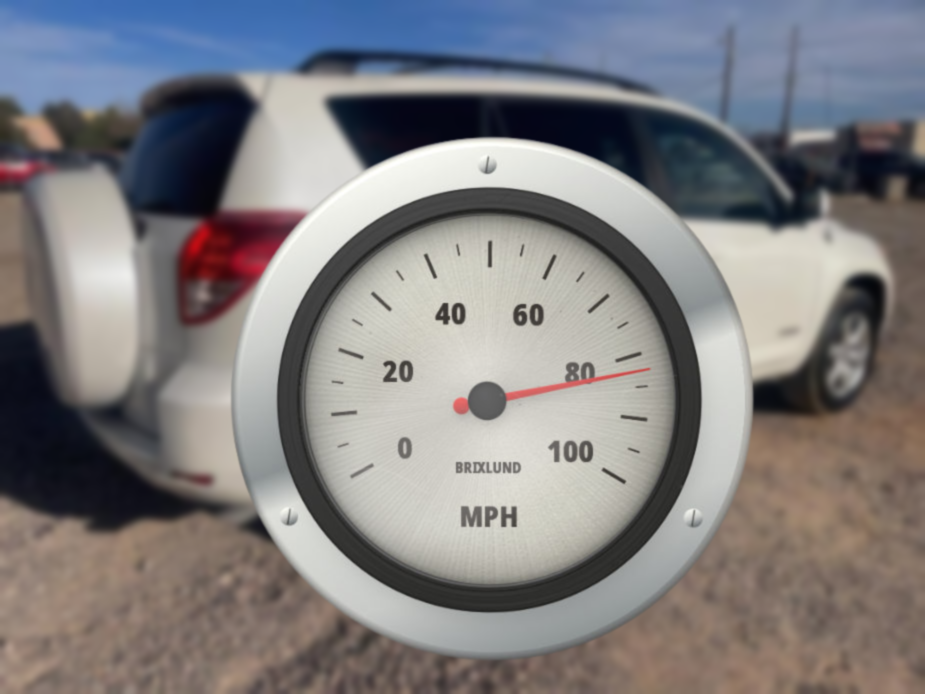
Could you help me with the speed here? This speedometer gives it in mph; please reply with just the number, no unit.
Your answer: 82.5
